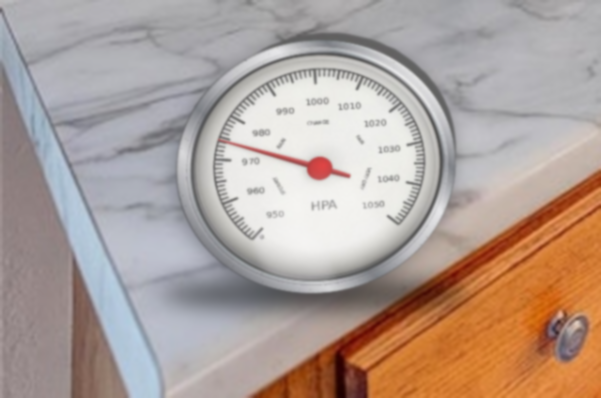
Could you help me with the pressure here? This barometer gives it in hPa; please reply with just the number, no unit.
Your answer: 975
